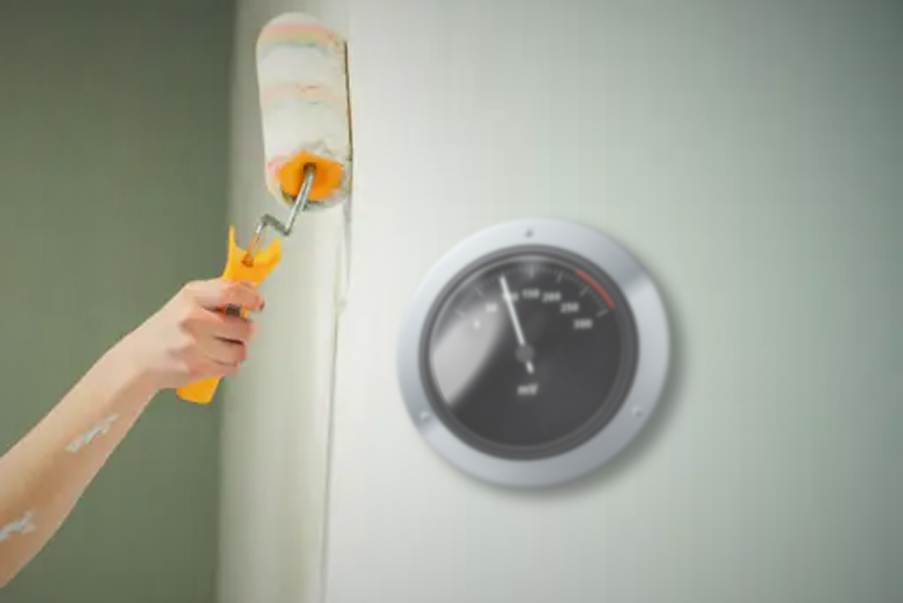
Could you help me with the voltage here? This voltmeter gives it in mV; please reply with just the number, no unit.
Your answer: 100
